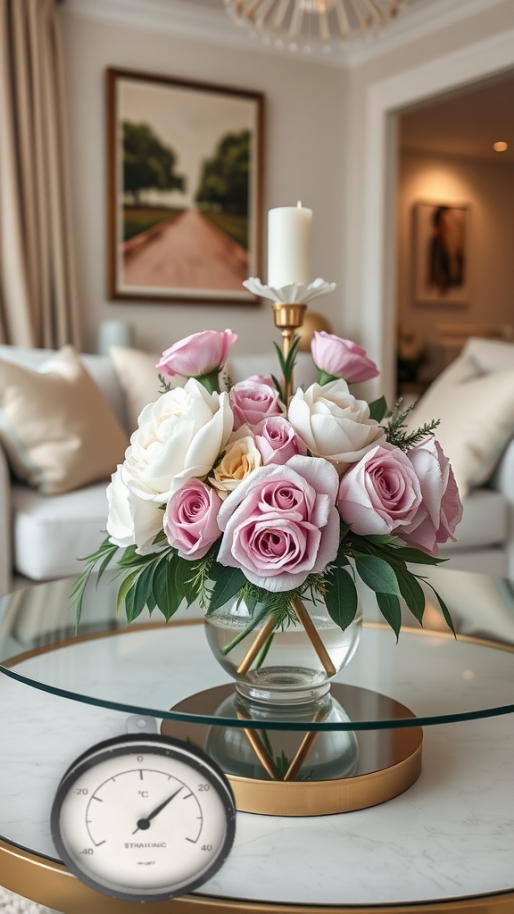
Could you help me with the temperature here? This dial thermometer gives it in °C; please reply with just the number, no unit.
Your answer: 15
